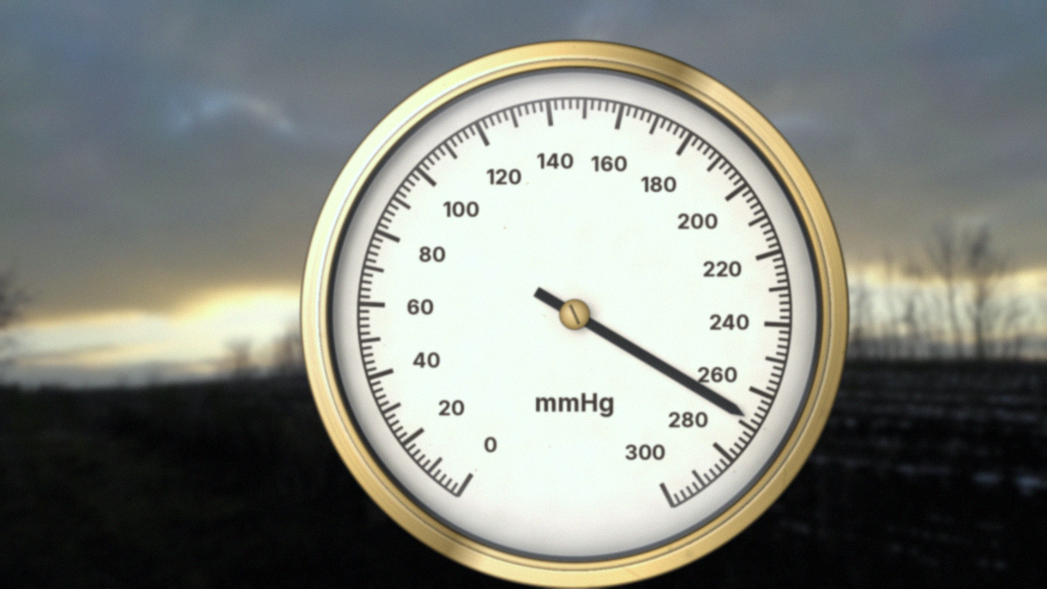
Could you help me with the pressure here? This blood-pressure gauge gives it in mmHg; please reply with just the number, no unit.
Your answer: 268
